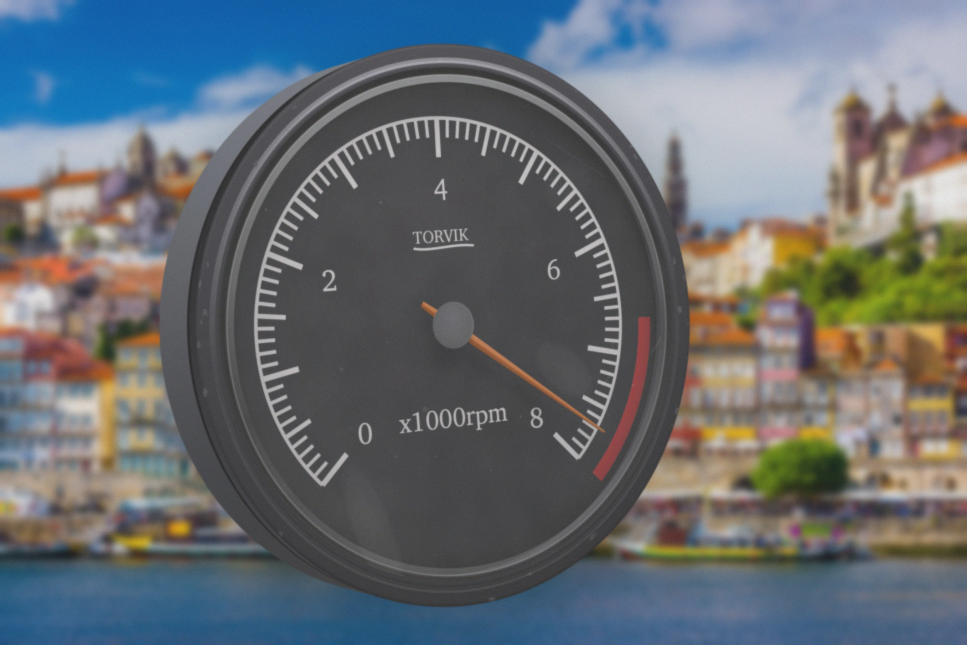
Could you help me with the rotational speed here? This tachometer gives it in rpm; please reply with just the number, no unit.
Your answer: 7700
